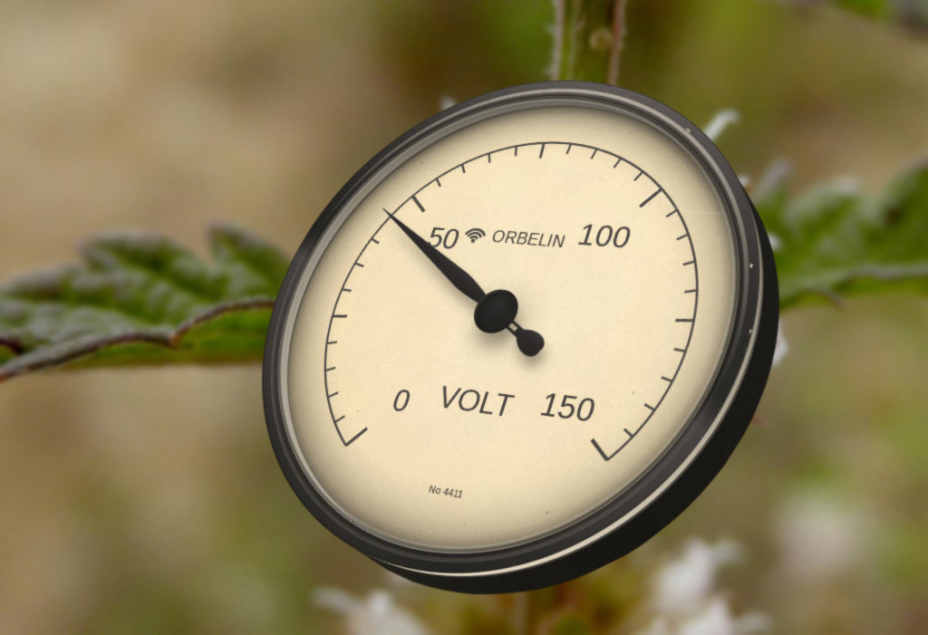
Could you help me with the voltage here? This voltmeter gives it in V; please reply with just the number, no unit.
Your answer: 45
